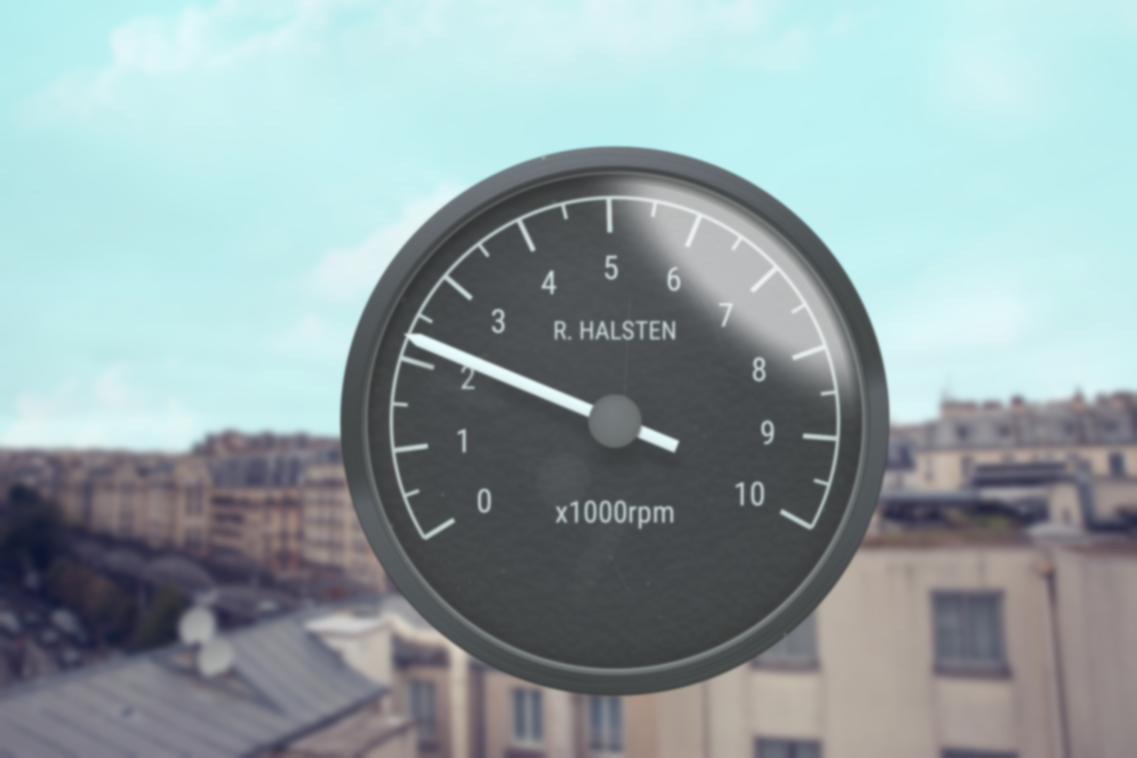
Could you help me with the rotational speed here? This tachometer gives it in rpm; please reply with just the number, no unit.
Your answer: 2250
